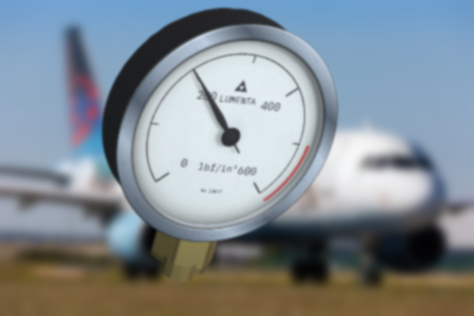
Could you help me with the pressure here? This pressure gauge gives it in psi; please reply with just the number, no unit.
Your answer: 200
